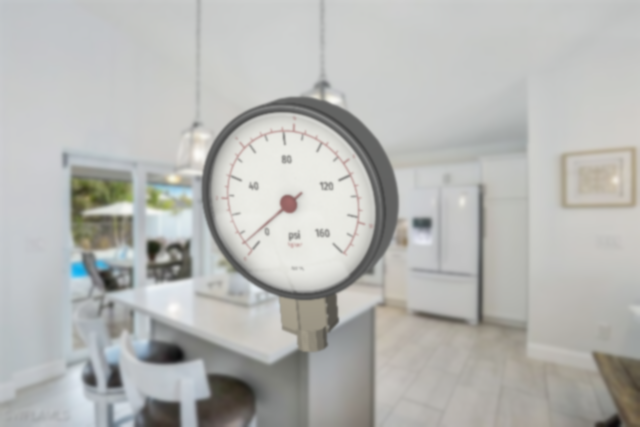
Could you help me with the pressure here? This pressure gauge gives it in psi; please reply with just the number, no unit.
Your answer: 5
